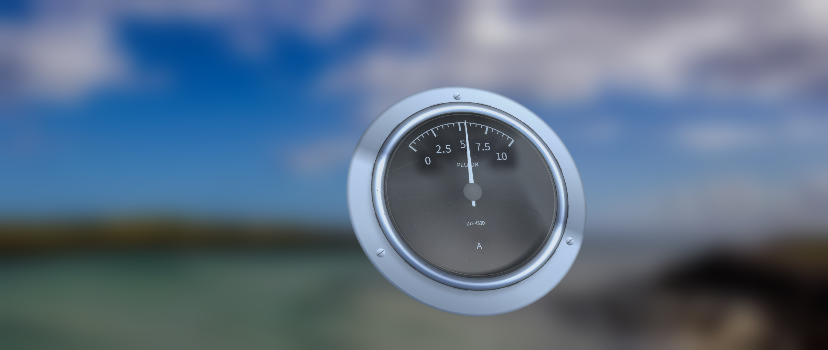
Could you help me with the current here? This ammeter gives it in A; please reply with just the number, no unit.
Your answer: 5.5
